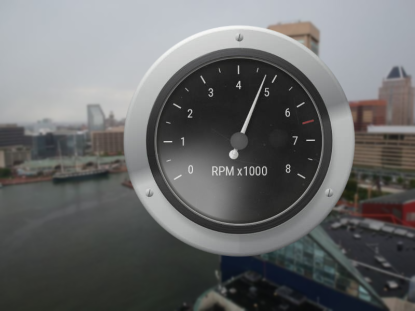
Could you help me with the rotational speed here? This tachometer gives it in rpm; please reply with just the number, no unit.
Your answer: 4750
